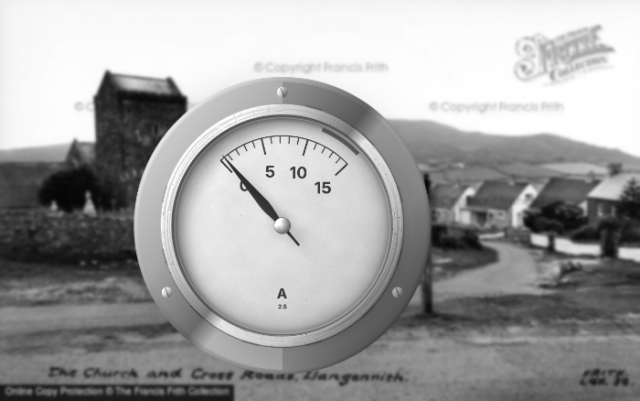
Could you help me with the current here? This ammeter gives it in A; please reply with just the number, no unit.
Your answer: 0.5
